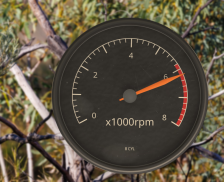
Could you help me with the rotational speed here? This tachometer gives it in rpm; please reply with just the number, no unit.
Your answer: 6200
